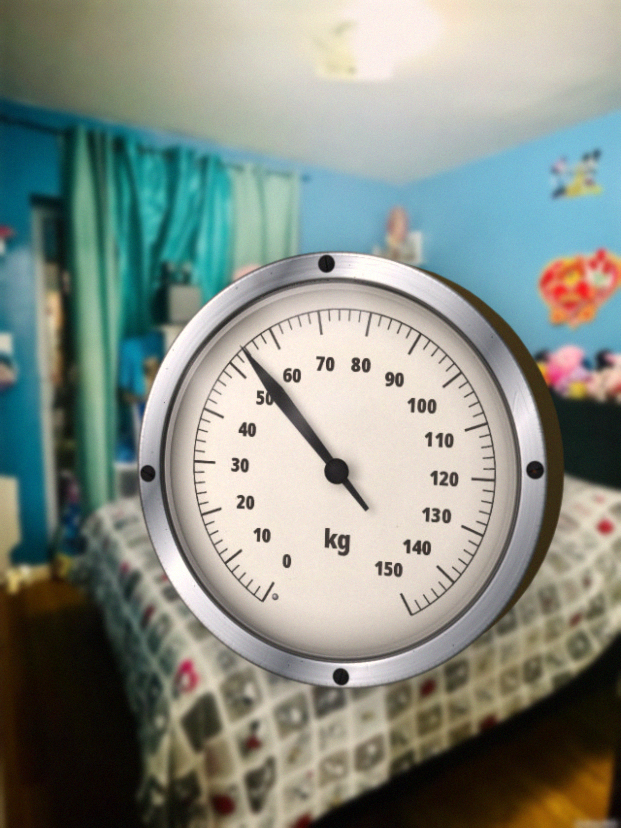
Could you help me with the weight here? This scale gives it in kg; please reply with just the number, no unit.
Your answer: 54
